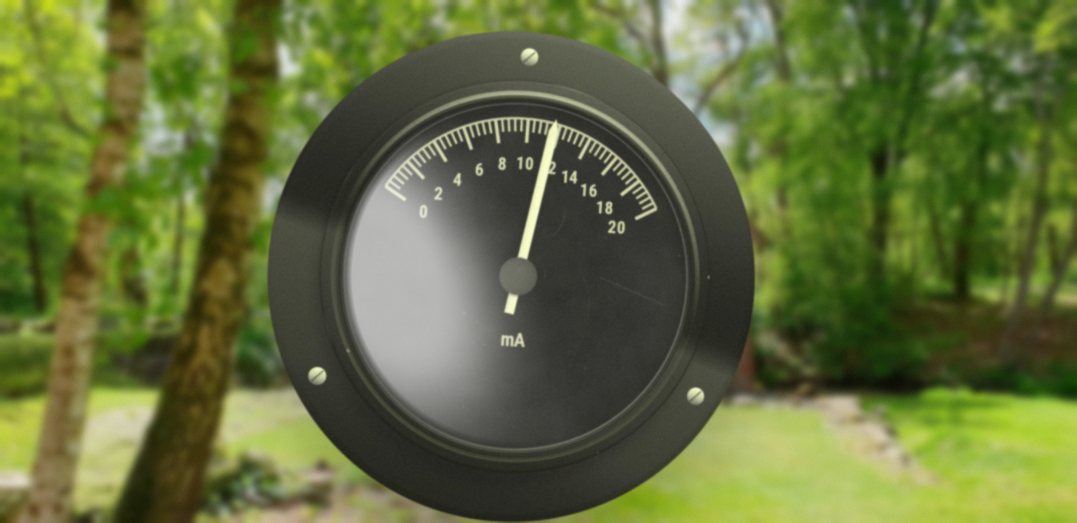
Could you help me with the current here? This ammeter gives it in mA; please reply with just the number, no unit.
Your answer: 11.6
